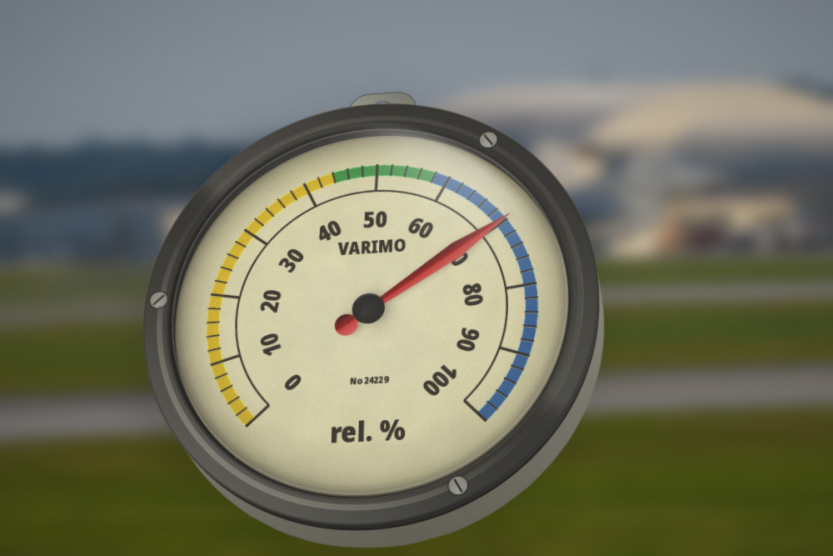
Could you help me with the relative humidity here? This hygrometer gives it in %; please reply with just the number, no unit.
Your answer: 70
